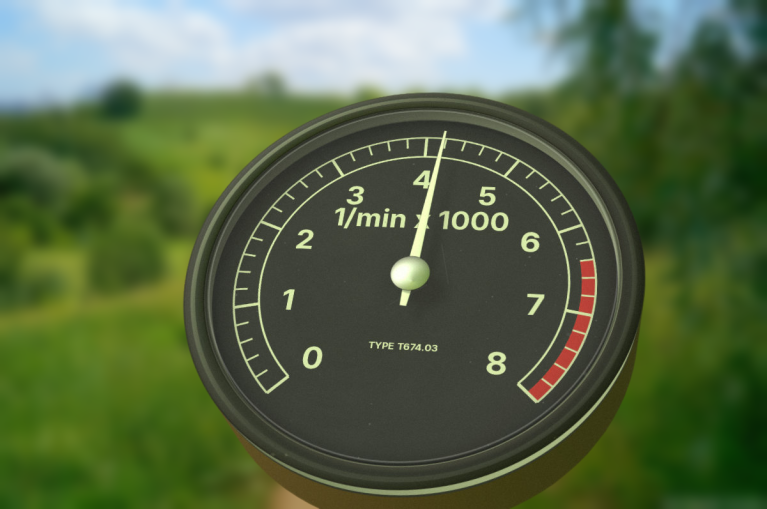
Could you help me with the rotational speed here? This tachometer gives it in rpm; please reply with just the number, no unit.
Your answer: 4200
